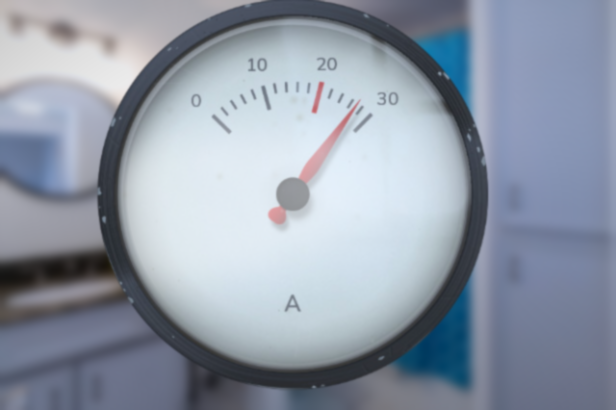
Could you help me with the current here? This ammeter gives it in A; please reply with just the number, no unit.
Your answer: 27
